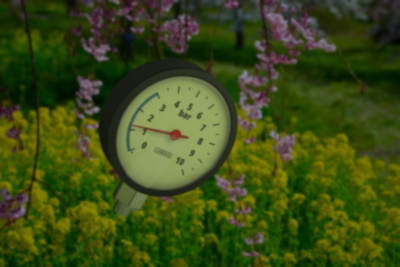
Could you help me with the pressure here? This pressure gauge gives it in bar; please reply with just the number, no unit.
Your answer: 1.25
